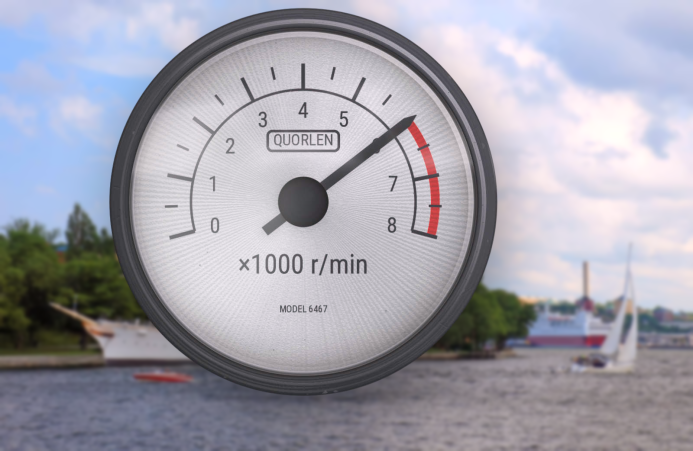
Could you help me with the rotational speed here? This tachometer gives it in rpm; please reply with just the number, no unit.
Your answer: 6000
